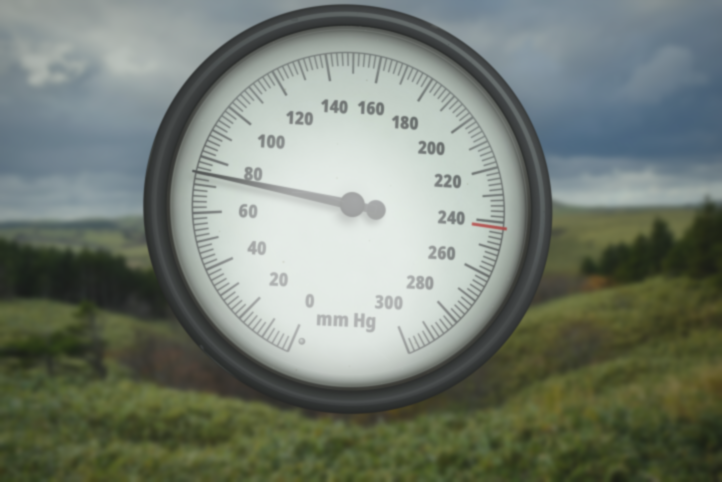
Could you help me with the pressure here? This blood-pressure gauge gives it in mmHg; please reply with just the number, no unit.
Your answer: 74
